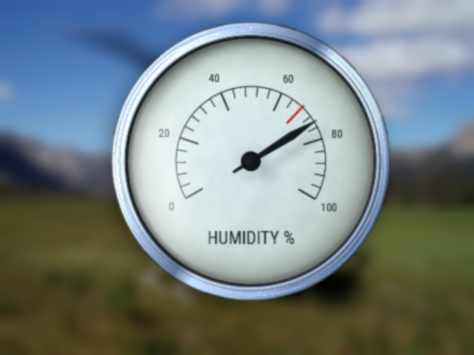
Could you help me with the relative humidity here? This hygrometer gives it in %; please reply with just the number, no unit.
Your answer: 74
